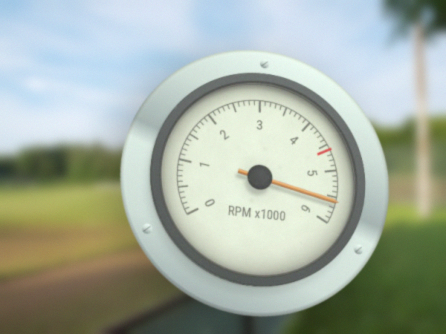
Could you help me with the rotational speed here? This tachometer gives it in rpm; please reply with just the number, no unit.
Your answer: 5600
